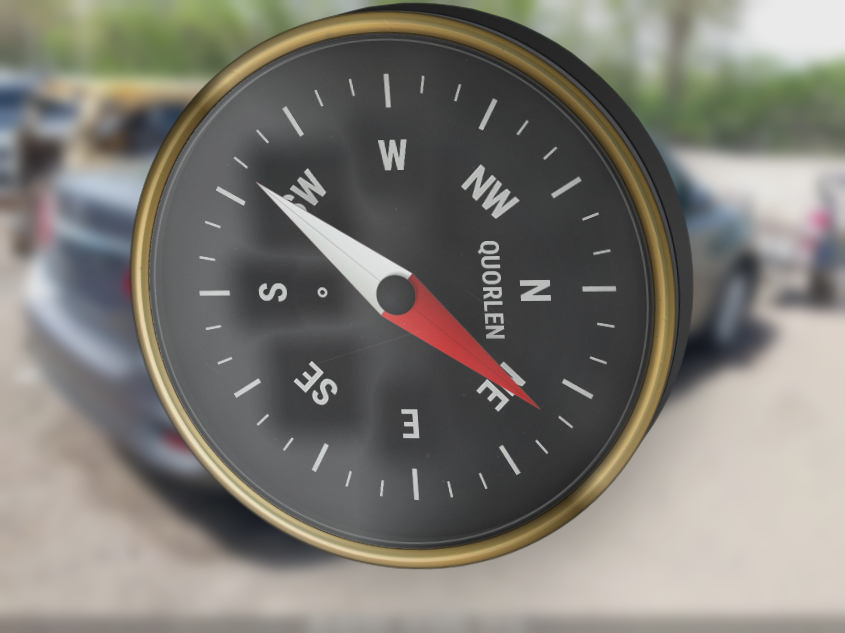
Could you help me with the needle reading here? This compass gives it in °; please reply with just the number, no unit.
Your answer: 40
